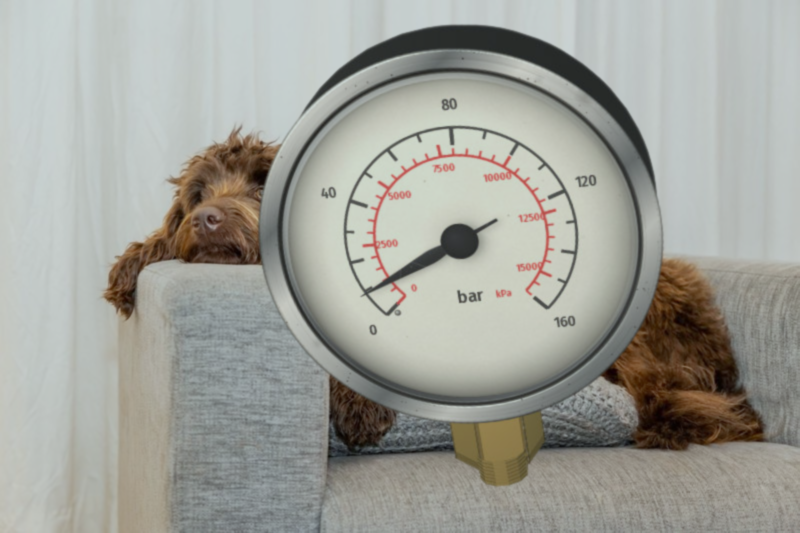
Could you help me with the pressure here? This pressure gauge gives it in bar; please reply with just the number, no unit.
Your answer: 10
